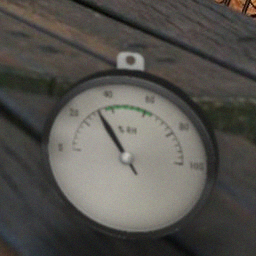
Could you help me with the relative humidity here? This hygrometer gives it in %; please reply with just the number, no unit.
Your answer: 32
